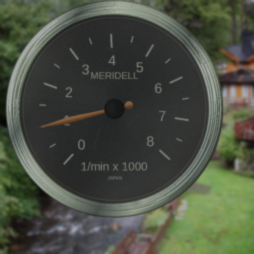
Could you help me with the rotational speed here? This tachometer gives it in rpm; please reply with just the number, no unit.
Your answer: 1000
